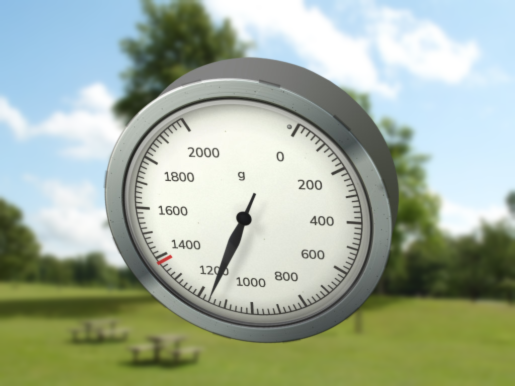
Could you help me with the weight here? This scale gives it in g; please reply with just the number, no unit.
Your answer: 1160
